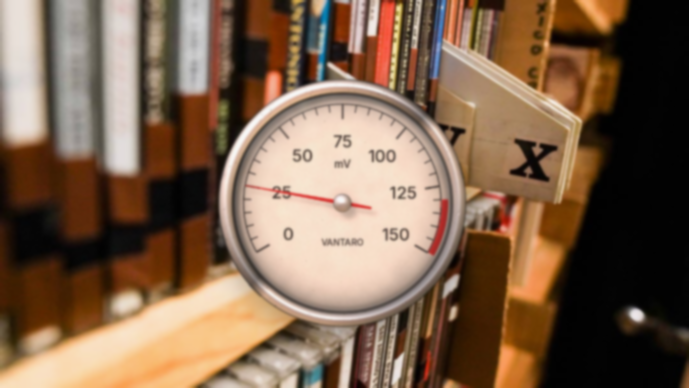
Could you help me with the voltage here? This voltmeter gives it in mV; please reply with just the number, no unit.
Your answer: 25
